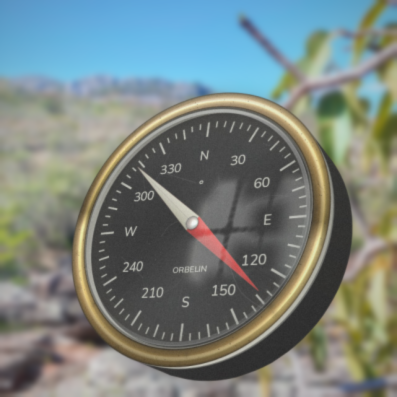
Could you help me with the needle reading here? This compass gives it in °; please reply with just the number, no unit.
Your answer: 132.5
